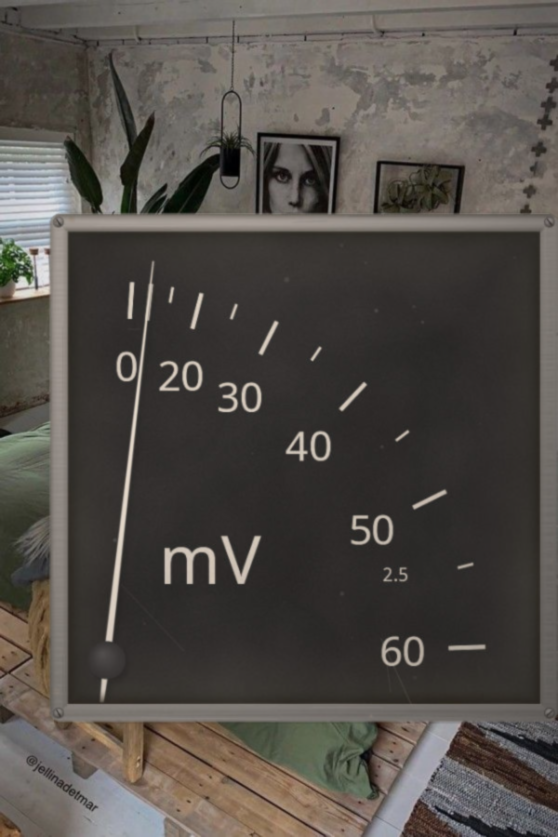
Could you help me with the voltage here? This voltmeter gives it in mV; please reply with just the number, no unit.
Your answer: 10
